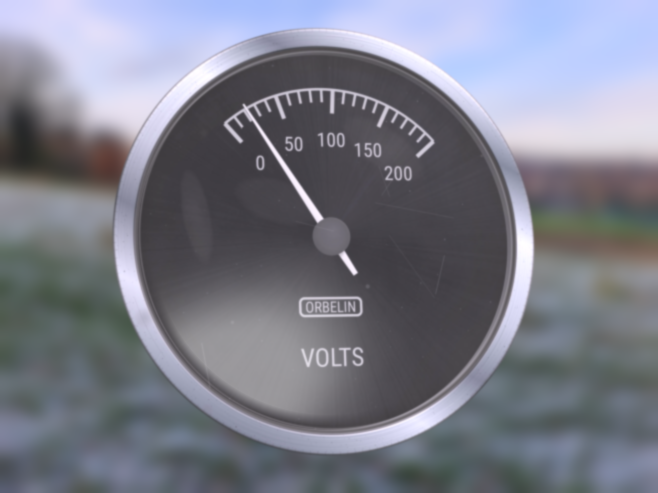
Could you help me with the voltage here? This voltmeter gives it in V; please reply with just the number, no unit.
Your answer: 20
